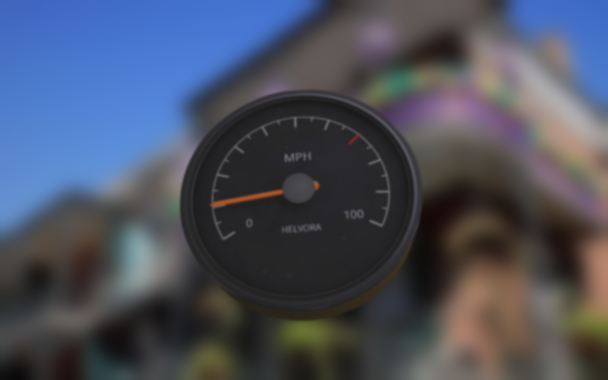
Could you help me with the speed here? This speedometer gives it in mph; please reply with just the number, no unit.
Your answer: 10
